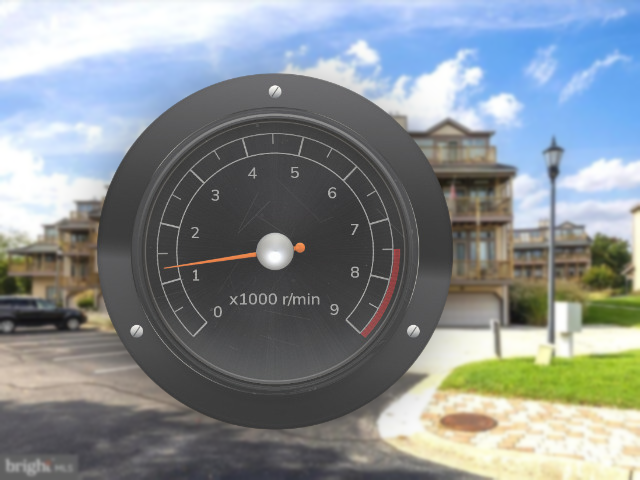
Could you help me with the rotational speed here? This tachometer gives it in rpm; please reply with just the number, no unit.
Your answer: 1250
